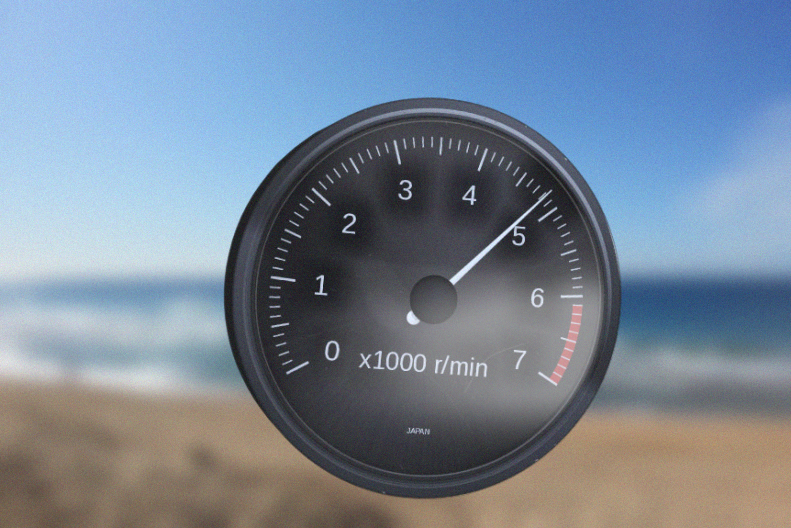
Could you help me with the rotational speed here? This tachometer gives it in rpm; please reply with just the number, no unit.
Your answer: 4800
